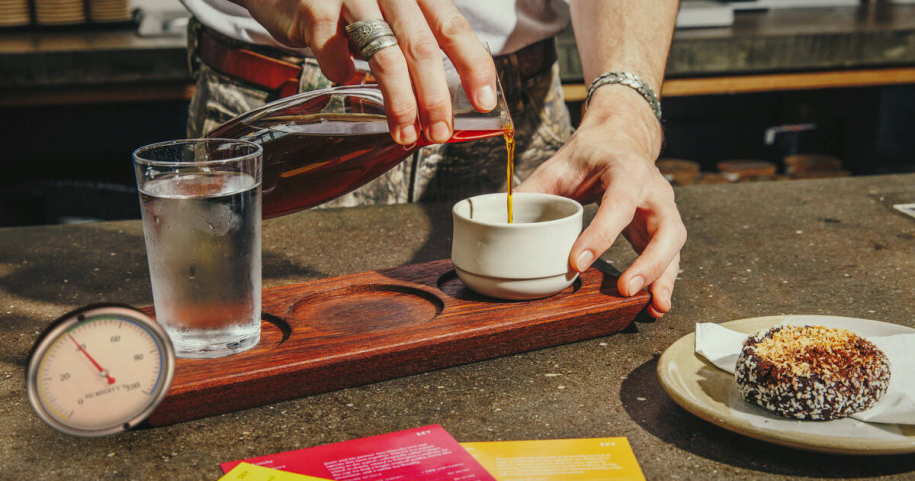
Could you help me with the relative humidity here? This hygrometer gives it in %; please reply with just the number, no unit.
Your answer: 40
